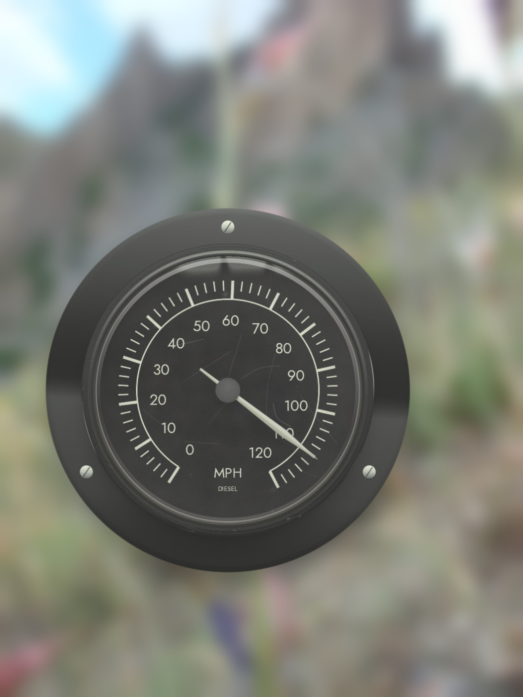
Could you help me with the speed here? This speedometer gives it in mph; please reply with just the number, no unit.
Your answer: 110
